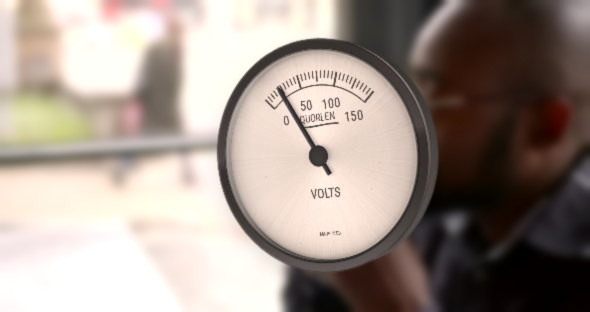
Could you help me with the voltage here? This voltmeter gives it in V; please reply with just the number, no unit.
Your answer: 25
